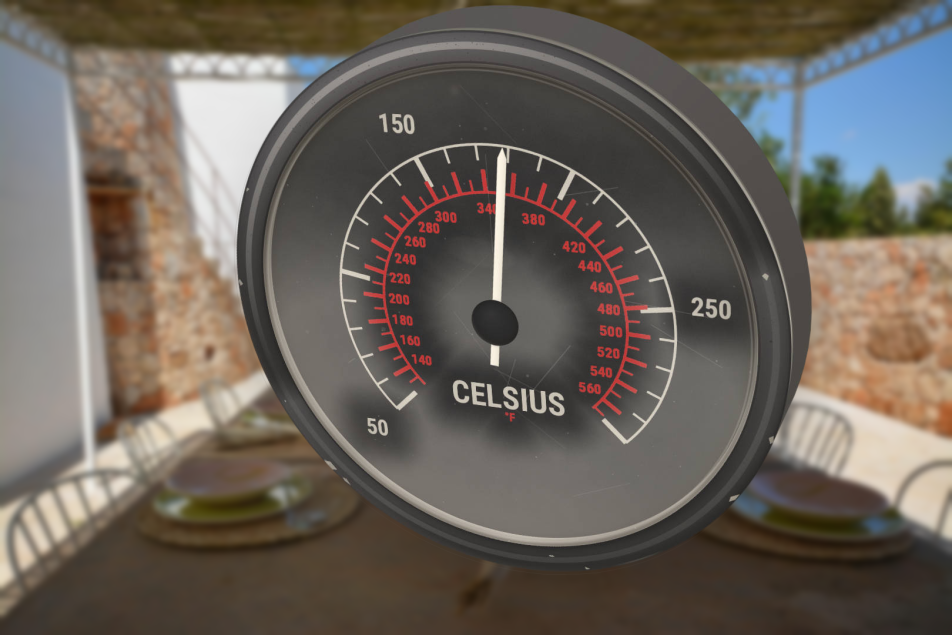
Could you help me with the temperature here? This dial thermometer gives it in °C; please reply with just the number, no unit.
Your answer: 180
